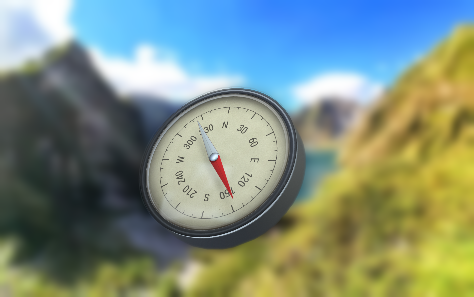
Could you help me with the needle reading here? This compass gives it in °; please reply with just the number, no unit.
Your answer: 145
